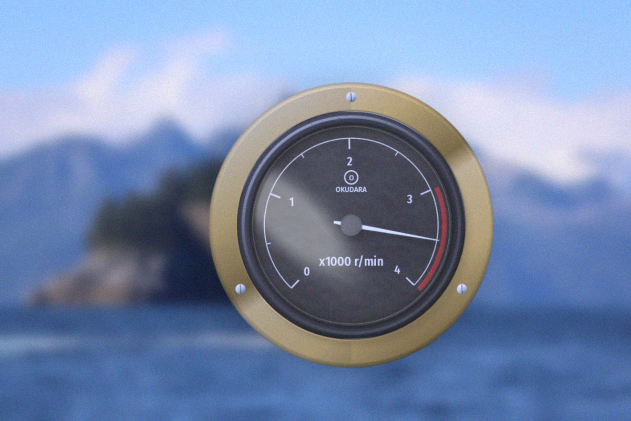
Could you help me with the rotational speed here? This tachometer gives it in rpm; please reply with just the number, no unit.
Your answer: 3500
